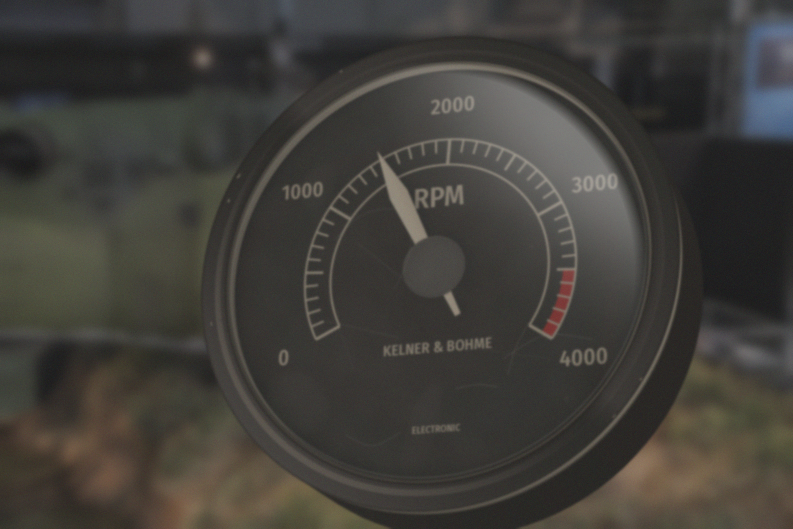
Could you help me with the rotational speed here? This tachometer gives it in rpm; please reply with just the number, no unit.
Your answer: 1500
